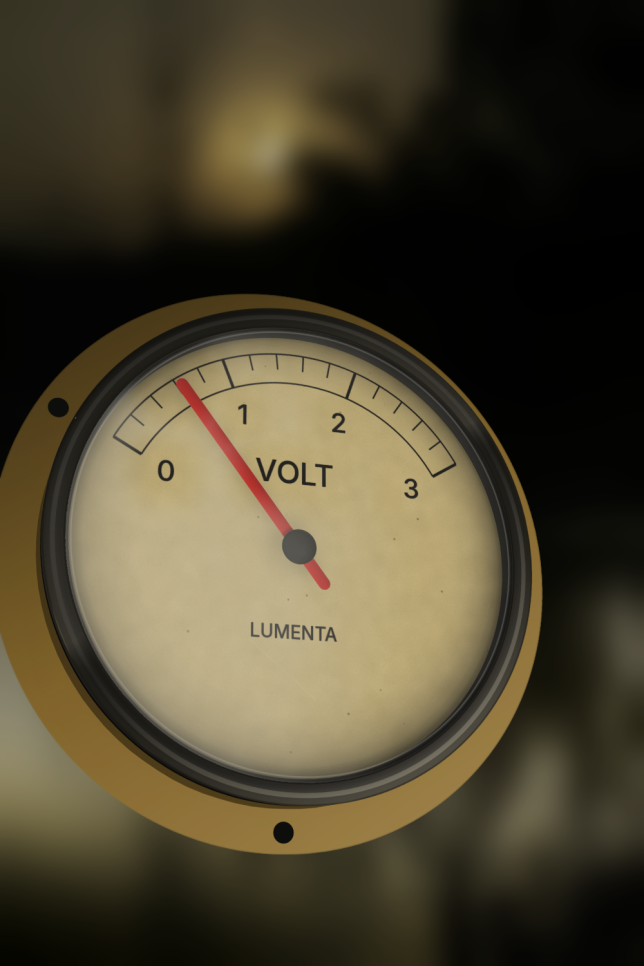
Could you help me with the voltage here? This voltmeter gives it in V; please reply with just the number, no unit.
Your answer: 0.6
